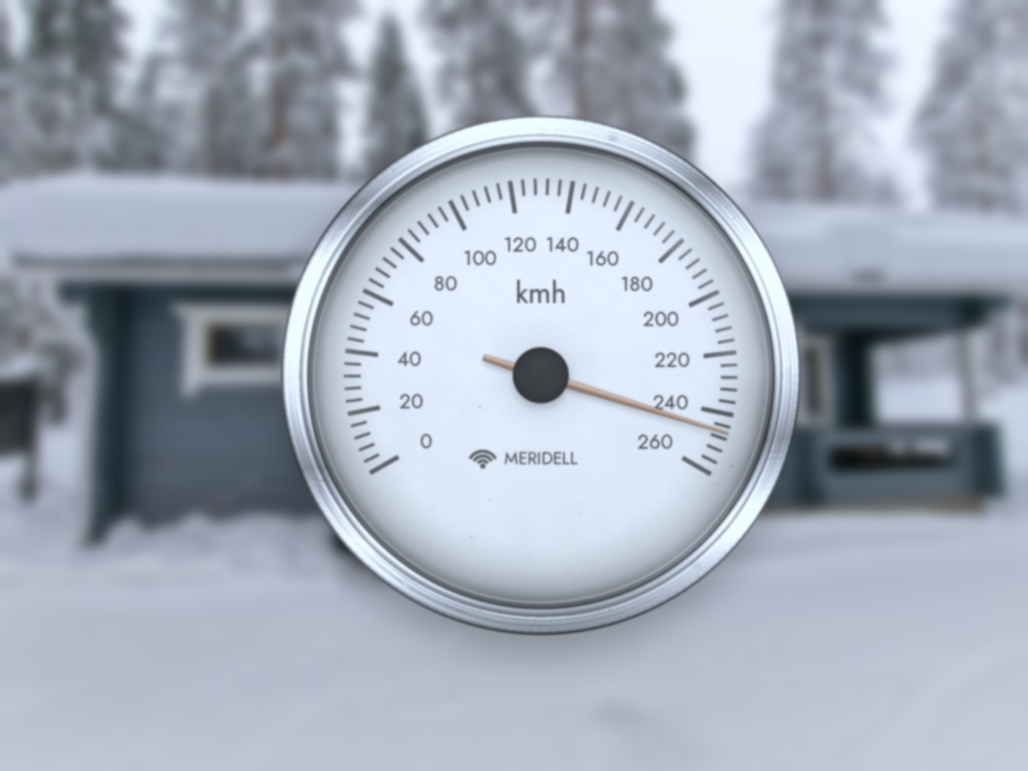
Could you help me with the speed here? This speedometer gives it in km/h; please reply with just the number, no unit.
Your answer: 246
